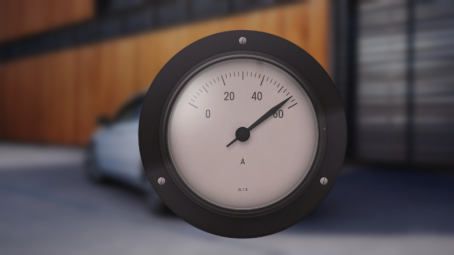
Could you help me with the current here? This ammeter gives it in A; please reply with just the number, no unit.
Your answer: 56
